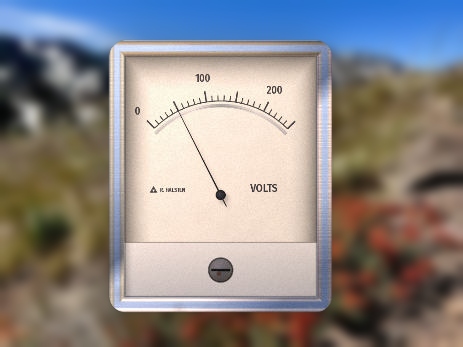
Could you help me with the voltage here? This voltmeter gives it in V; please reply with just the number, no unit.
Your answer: 50
